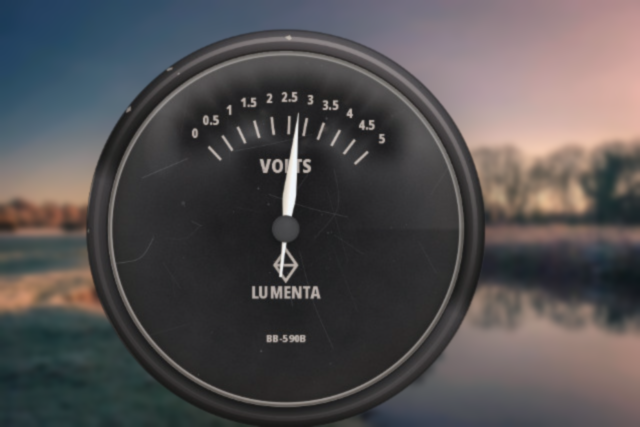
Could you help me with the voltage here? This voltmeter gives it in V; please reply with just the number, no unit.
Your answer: 2.75
